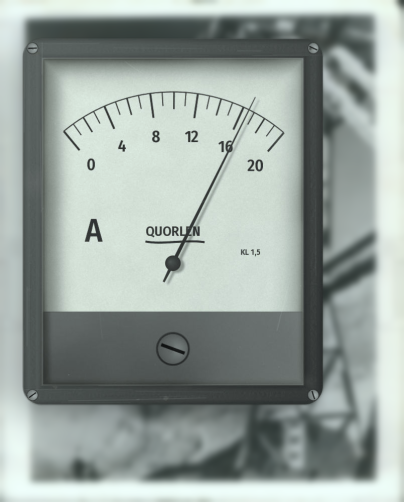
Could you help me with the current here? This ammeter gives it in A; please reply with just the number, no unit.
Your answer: 16.5
